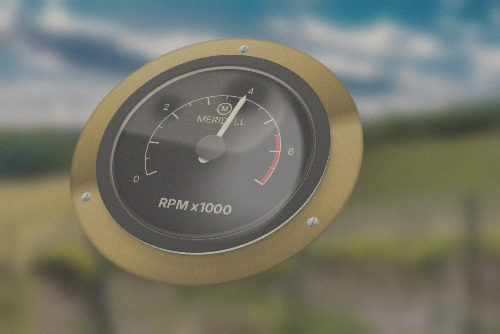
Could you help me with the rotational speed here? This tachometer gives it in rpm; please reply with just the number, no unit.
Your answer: 4000
